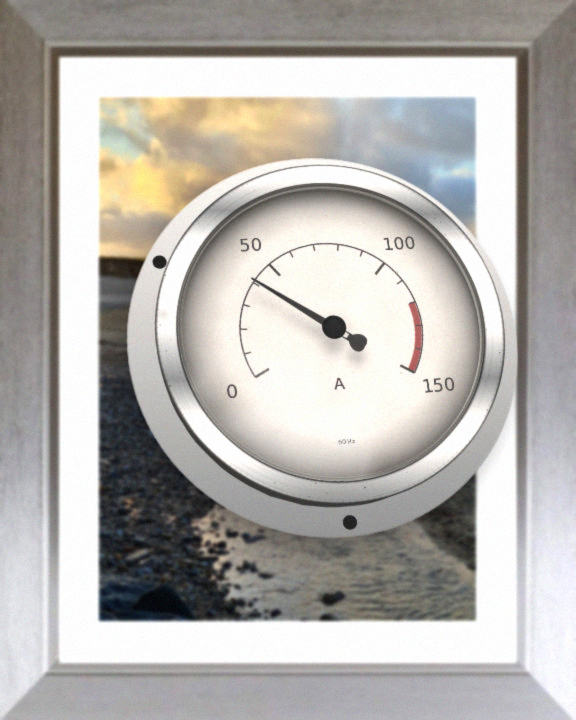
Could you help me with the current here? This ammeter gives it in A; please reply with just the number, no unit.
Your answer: 40
